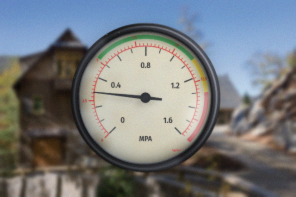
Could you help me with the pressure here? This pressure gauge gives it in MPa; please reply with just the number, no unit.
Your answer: 0.3
